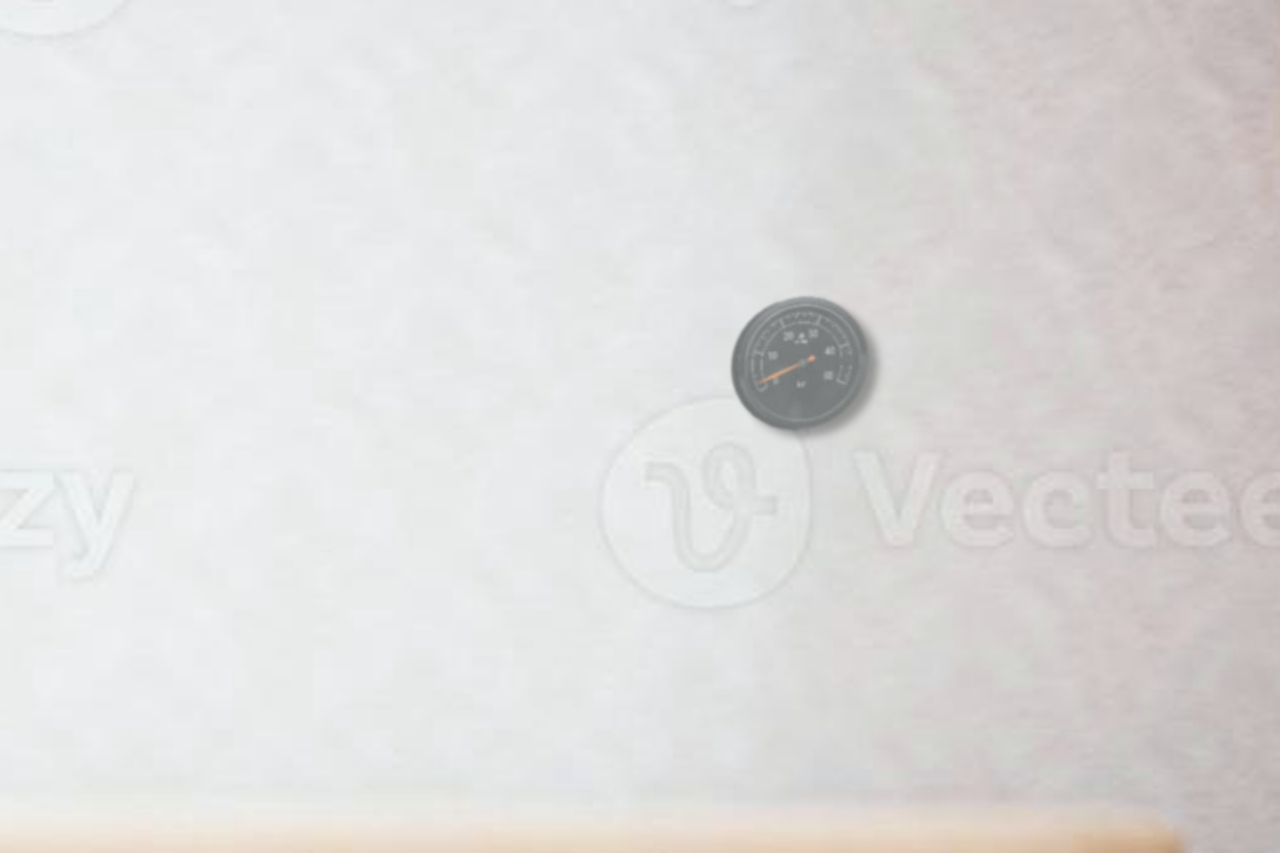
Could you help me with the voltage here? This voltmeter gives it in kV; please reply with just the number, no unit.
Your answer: 2
